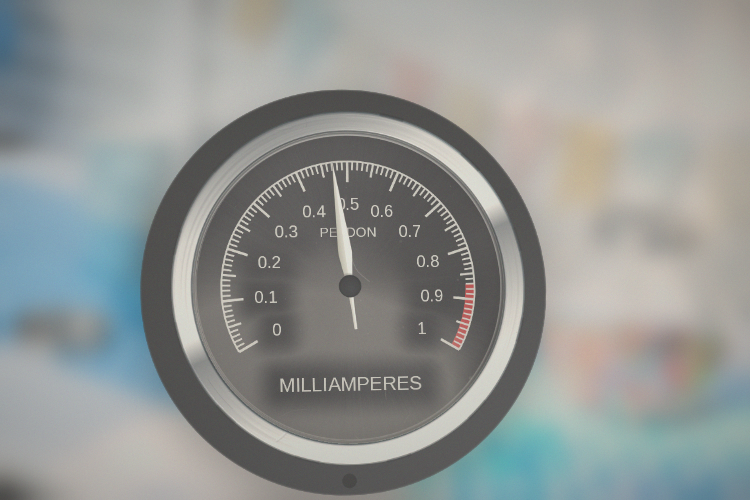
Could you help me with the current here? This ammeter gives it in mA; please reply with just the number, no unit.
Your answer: 0.47
